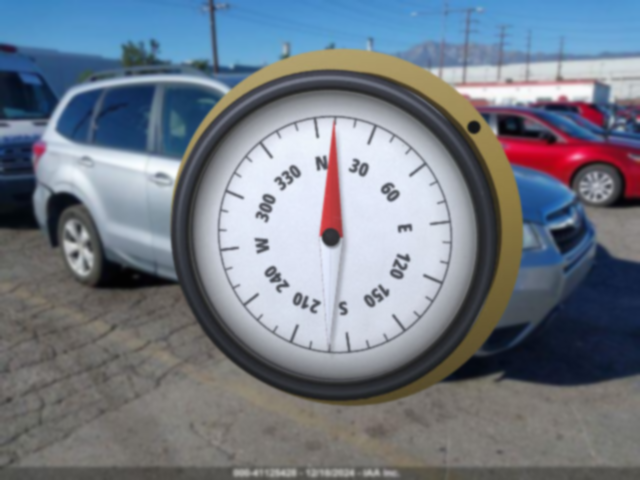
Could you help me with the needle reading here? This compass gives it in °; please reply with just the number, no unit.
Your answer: 10
